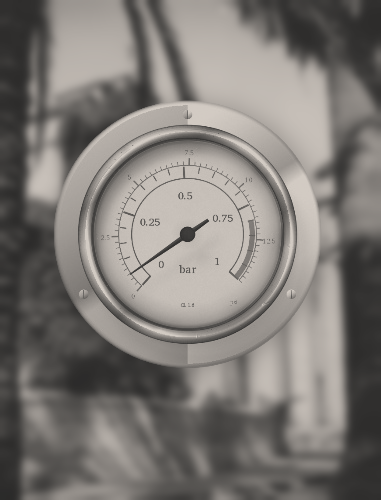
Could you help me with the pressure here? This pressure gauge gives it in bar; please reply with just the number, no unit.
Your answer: 0.05
